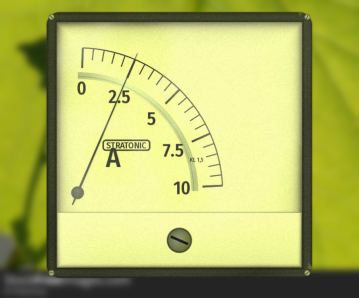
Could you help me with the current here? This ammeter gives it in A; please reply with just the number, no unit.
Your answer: 2.5
